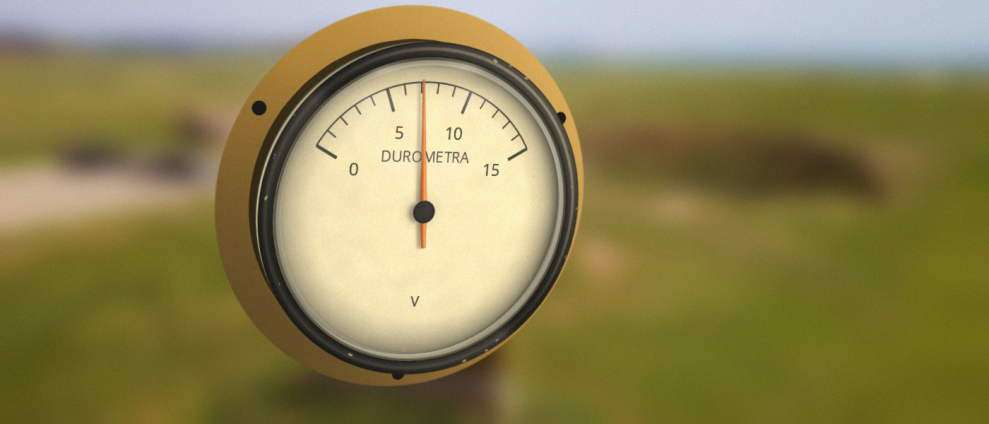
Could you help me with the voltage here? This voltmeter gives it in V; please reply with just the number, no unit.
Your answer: 7
